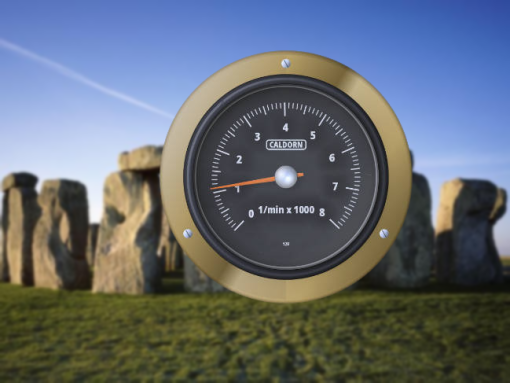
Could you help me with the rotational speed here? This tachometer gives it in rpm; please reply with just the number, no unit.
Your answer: 1100
